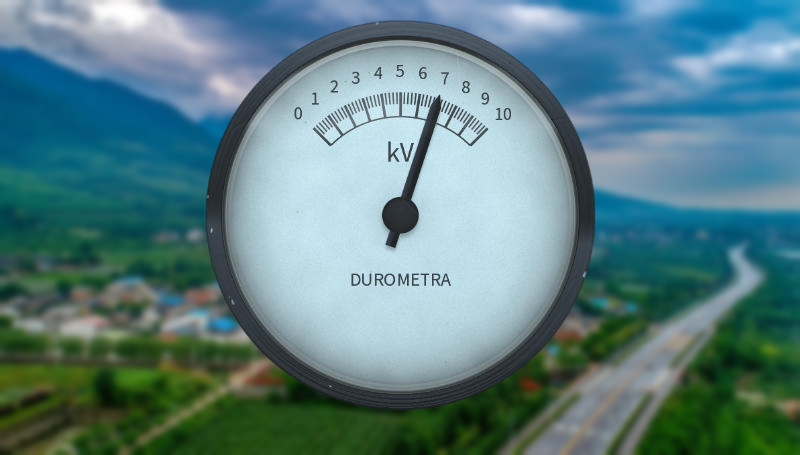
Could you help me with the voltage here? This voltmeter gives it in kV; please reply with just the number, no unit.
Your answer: 7
